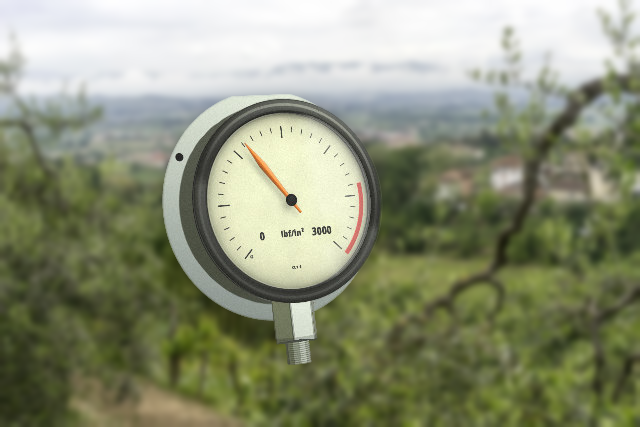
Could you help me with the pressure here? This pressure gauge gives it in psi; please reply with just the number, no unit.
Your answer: 1100
